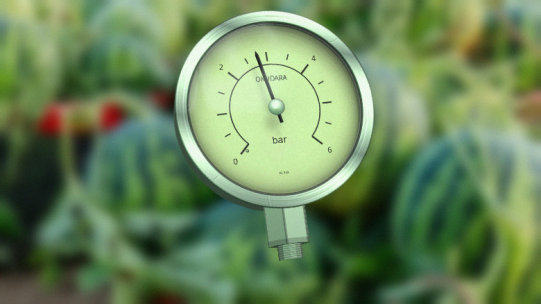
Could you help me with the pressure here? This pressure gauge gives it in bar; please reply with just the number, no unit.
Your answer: 2.75
